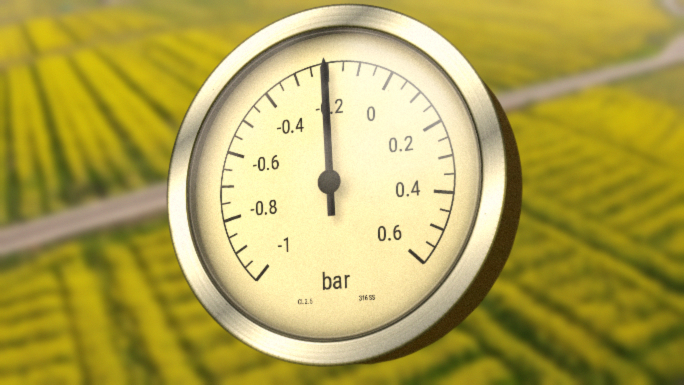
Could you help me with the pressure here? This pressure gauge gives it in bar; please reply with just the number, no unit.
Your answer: -0.2
